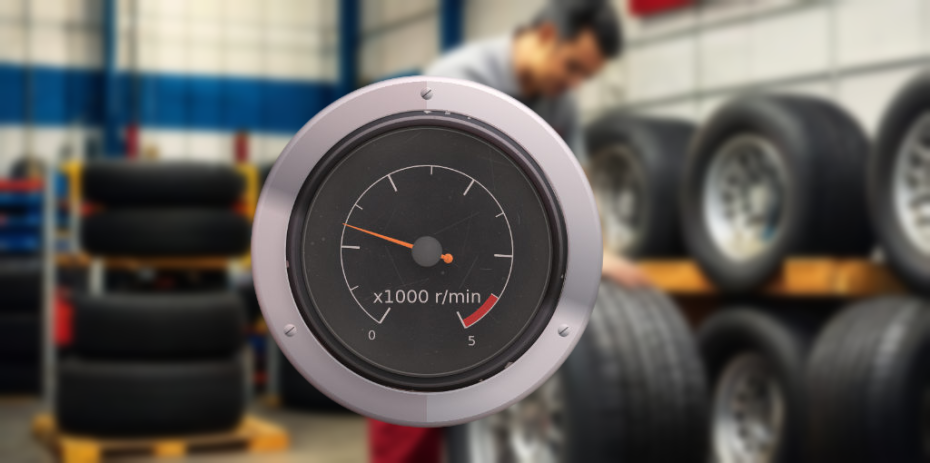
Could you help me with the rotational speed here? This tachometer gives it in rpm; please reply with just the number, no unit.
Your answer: 1250
